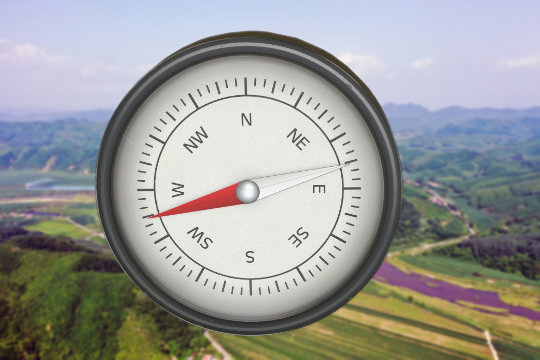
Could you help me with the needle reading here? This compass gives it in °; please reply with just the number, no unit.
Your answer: 255
